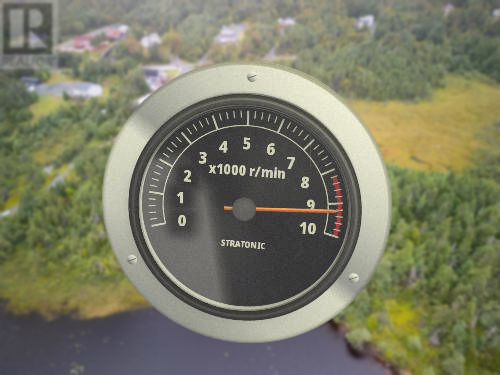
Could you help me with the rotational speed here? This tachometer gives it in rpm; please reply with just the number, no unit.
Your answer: 9200
